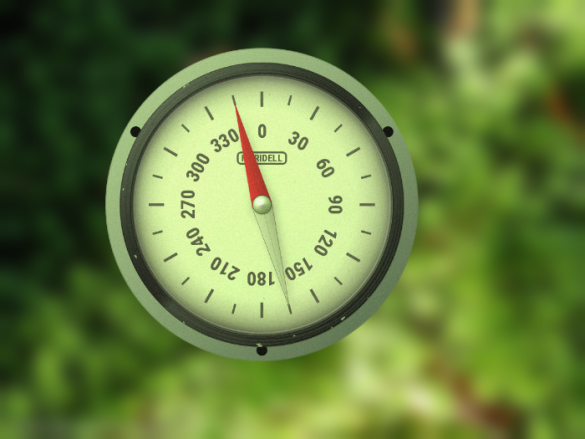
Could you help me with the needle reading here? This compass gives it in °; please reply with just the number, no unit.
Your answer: 345
